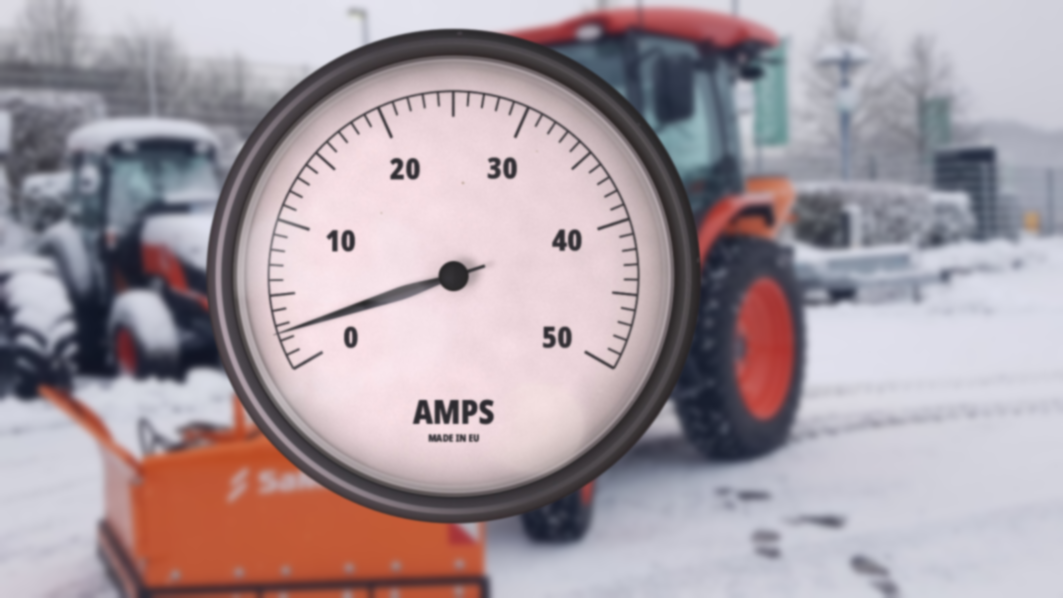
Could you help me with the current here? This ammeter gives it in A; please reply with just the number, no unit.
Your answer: 2.5
